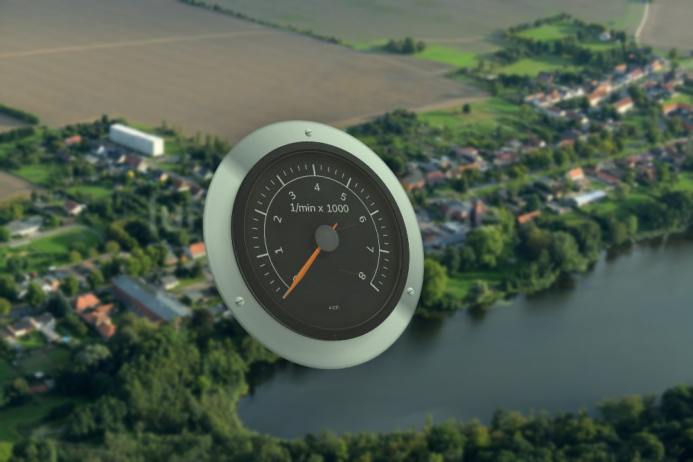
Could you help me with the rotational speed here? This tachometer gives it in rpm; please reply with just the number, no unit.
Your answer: 0
